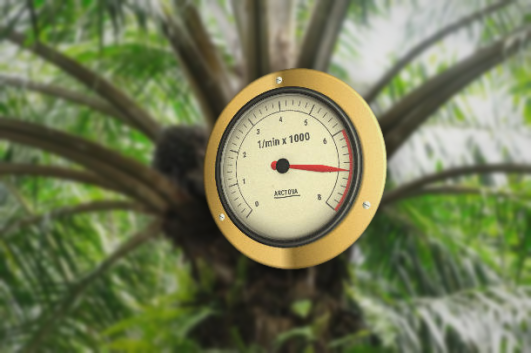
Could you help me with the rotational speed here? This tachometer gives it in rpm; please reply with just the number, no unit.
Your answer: 7000
